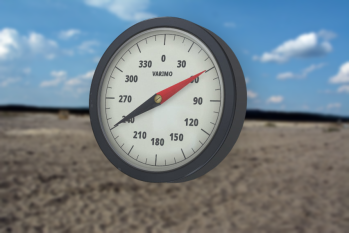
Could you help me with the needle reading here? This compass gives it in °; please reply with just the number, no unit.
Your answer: 60
